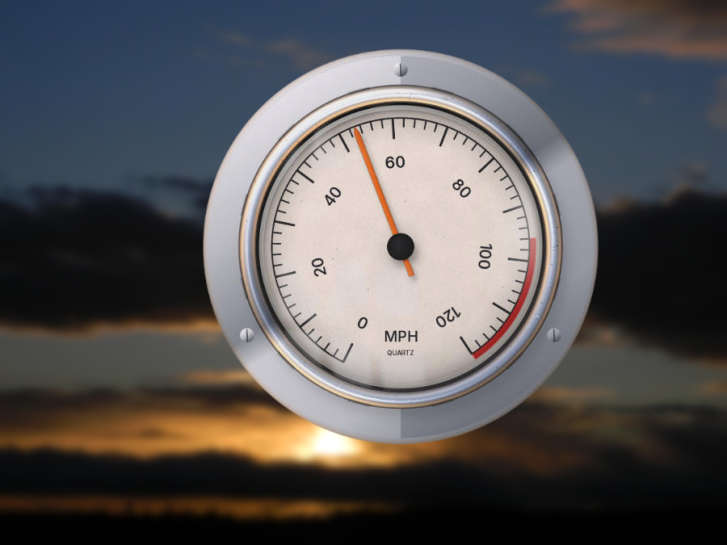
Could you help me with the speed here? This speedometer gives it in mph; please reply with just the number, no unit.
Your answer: 53
